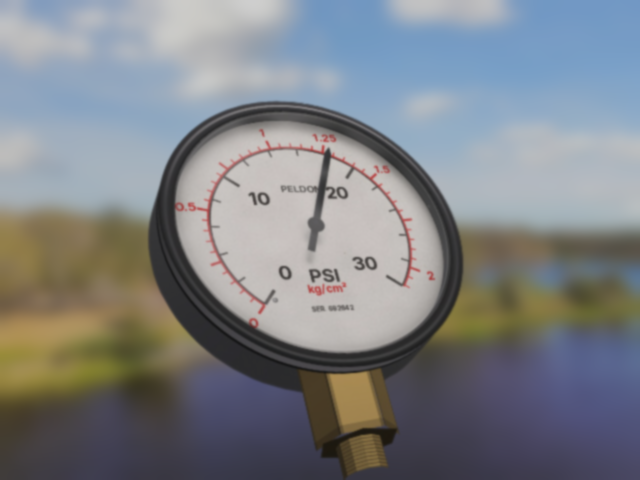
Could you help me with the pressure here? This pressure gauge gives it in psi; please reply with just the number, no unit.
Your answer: 18
